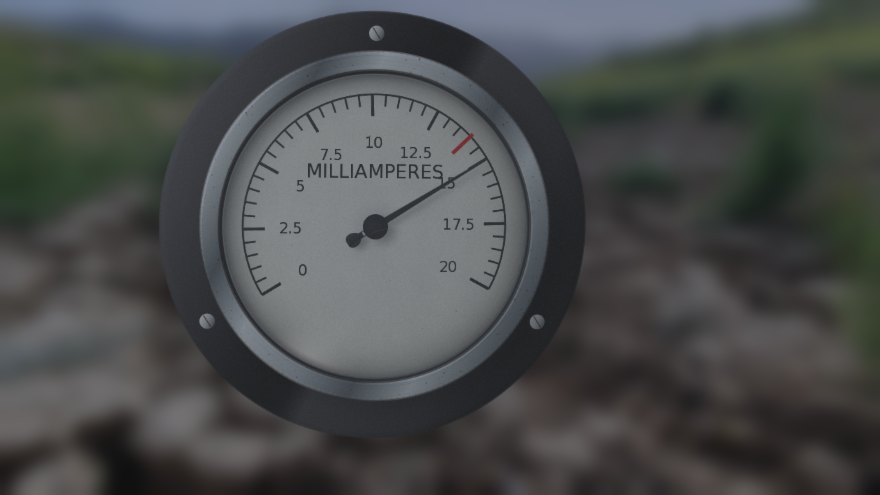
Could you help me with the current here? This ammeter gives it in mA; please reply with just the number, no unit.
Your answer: 15
